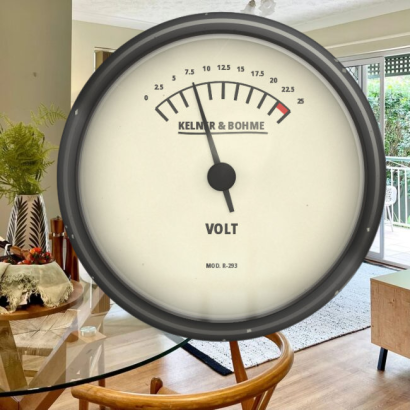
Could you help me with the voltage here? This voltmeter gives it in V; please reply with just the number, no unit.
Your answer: 7.5
